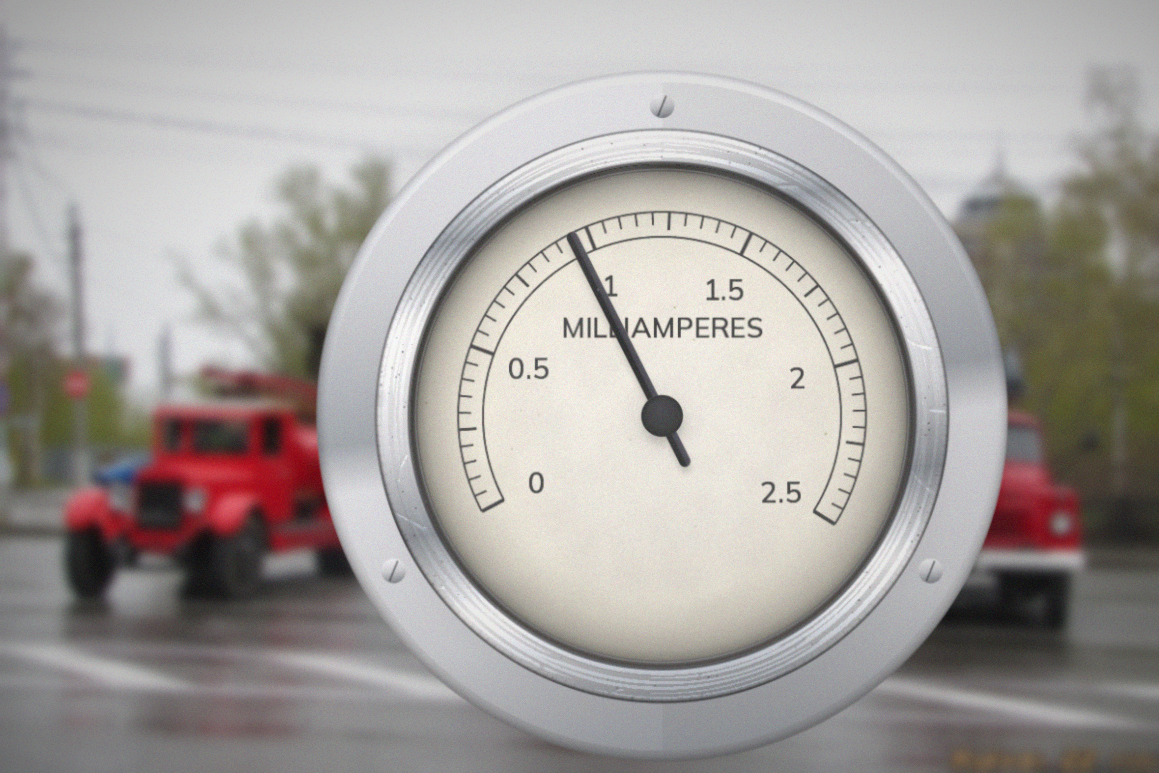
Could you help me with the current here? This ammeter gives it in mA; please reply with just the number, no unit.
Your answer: 0.95
